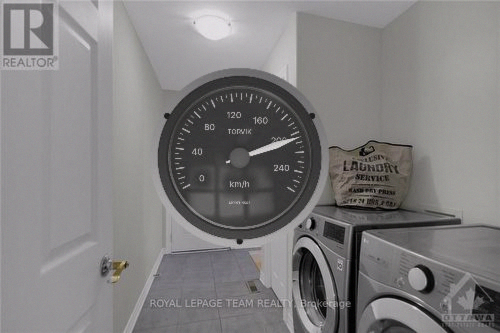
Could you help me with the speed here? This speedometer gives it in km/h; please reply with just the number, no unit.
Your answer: 205
